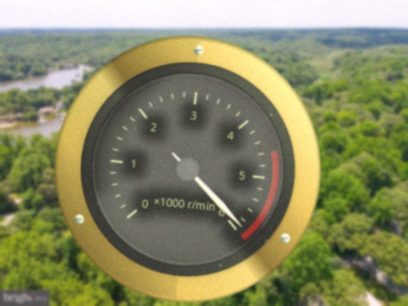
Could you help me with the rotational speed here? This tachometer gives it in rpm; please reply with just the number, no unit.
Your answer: 5900
